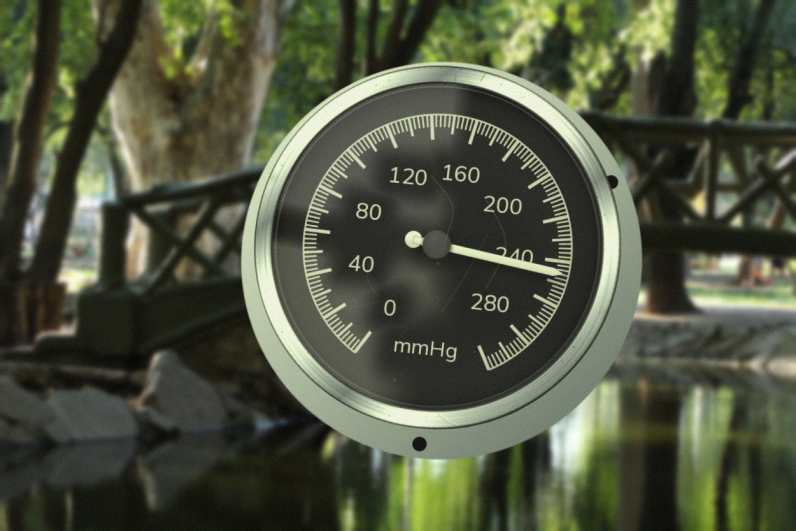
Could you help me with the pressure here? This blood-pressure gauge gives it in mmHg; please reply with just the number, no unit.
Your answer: 246
